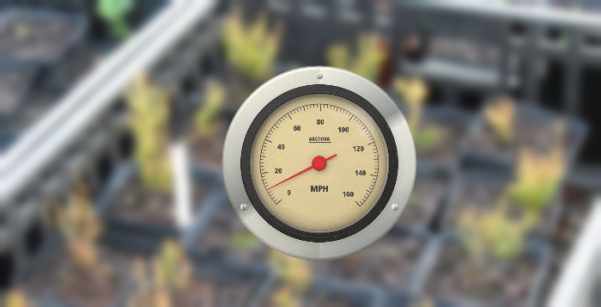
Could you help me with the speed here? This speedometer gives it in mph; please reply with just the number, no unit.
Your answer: 10
